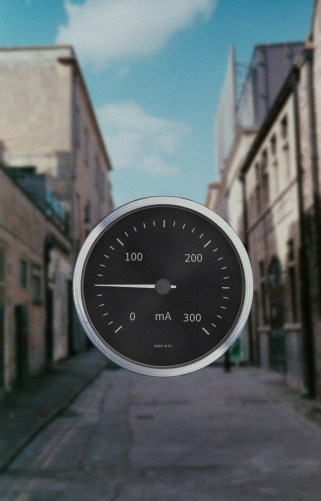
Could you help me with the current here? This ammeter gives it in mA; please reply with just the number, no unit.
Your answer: 50
